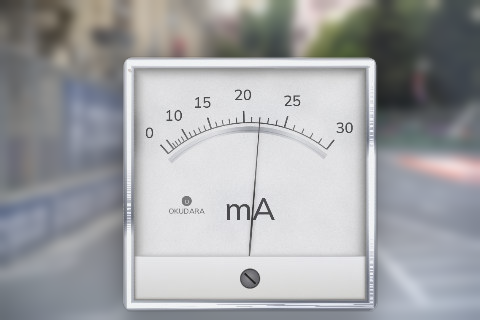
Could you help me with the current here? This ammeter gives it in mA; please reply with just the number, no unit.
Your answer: 22
